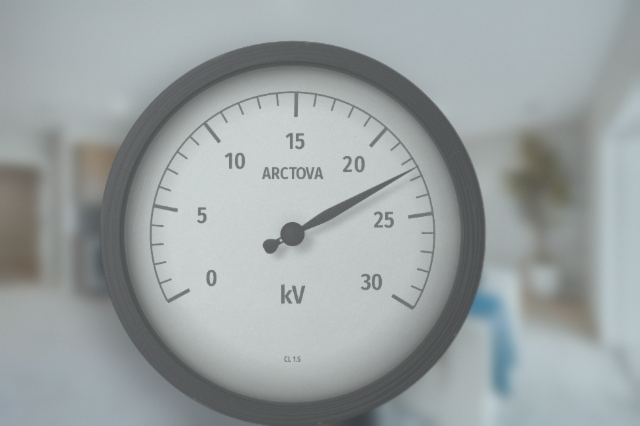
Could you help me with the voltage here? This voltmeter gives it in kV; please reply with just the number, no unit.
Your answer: 22.5
